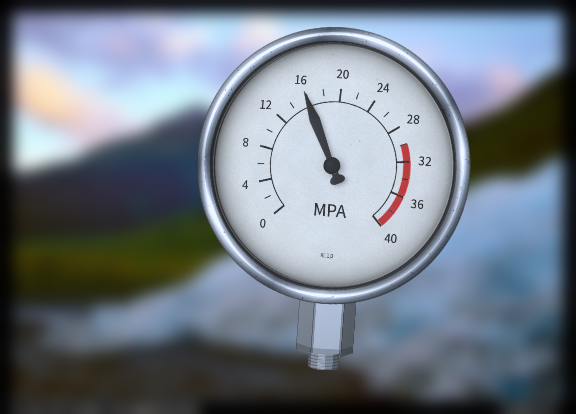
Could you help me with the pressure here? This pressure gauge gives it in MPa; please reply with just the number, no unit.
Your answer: 16
